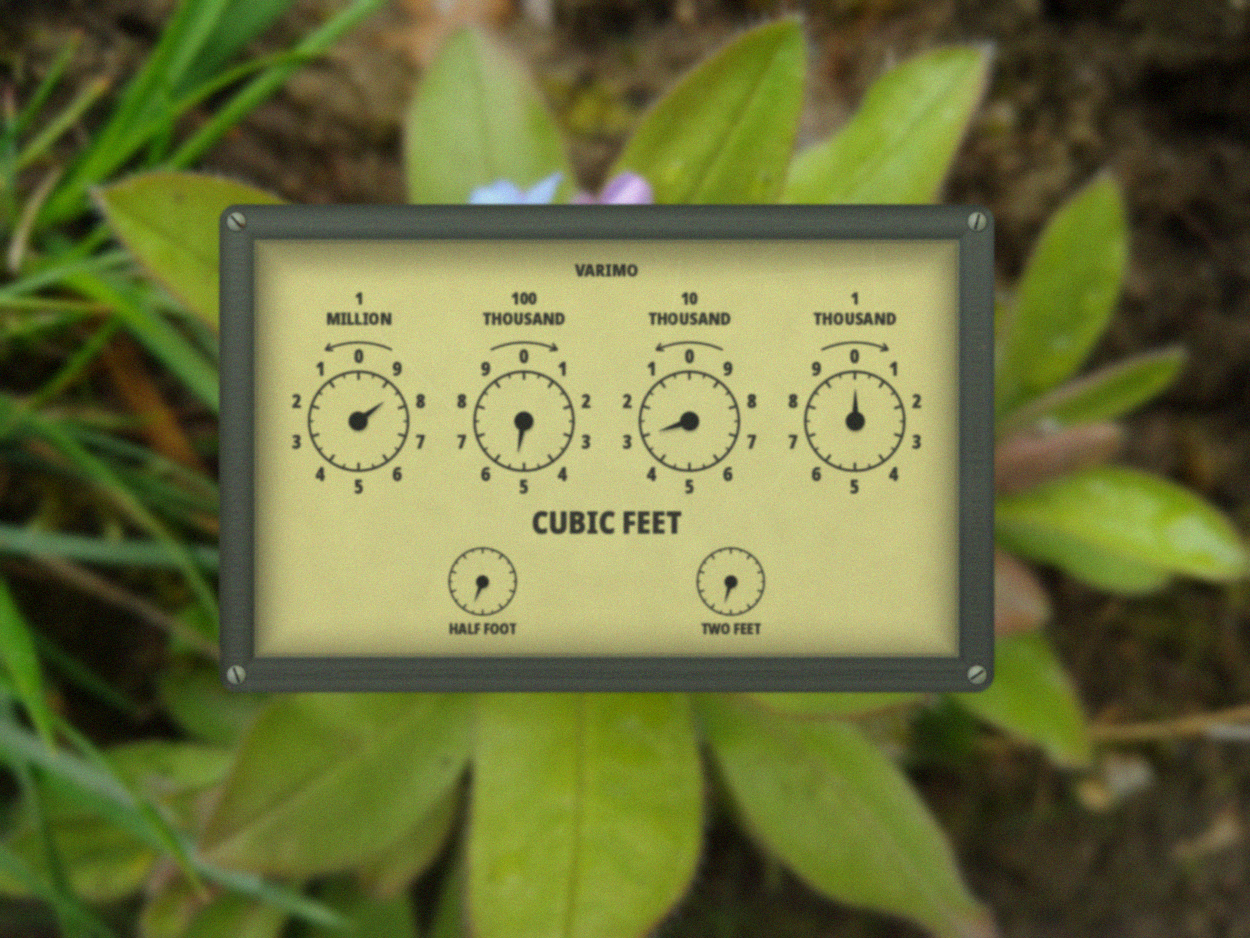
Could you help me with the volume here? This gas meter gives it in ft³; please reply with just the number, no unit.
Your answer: 853000
